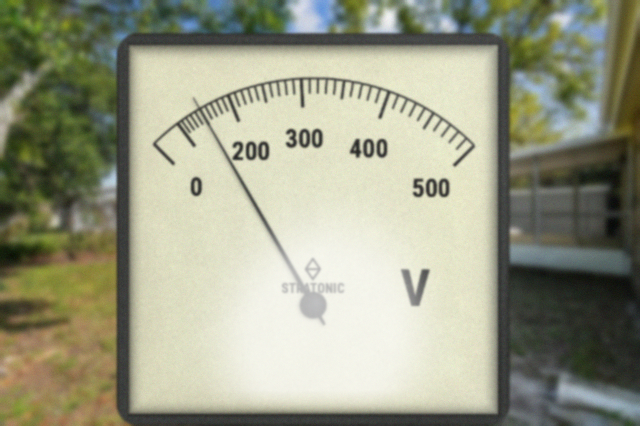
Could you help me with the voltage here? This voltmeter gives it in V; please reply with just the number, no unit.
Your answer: 150
